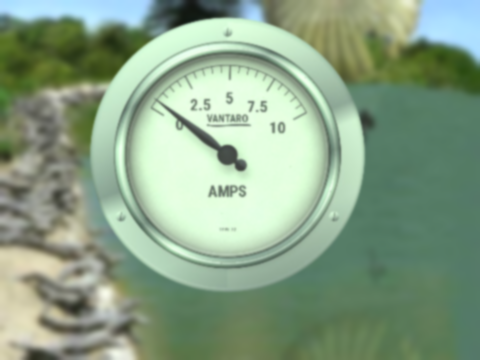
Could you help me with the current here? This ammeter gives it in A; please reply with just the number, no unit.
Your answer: 0.5
